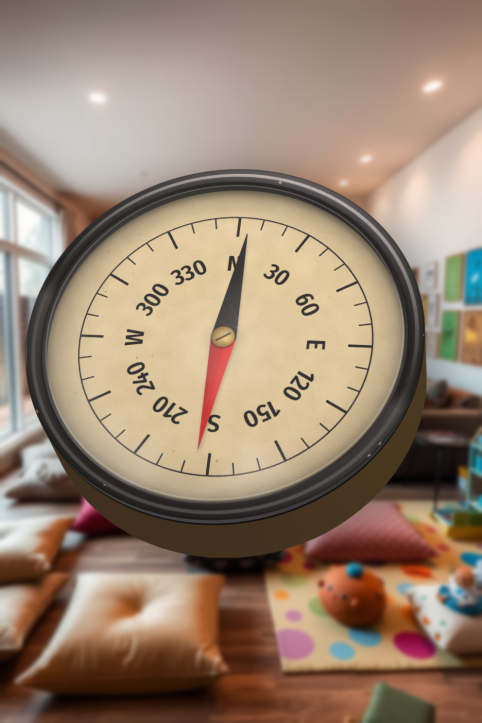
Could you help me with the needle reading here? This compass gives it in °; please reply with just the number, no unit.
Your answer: 185
